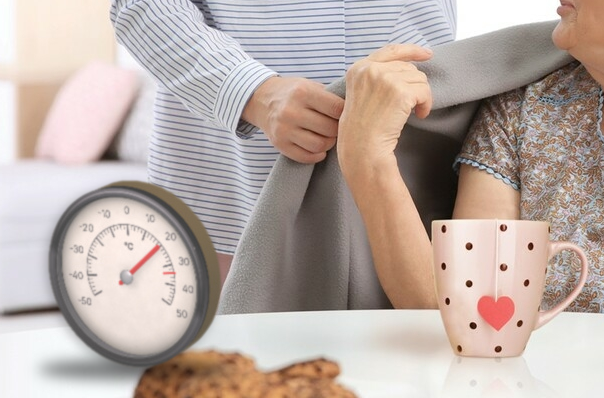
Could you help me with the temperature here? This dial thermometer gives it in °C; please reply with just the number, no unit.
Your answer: 20
